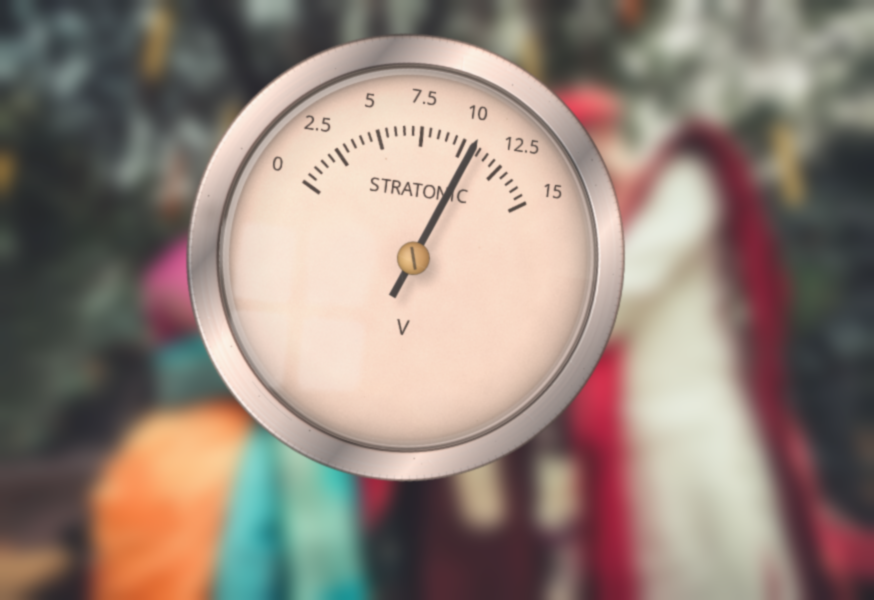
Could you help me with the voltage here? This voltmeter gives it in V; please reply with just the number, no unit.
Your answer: 10.5
